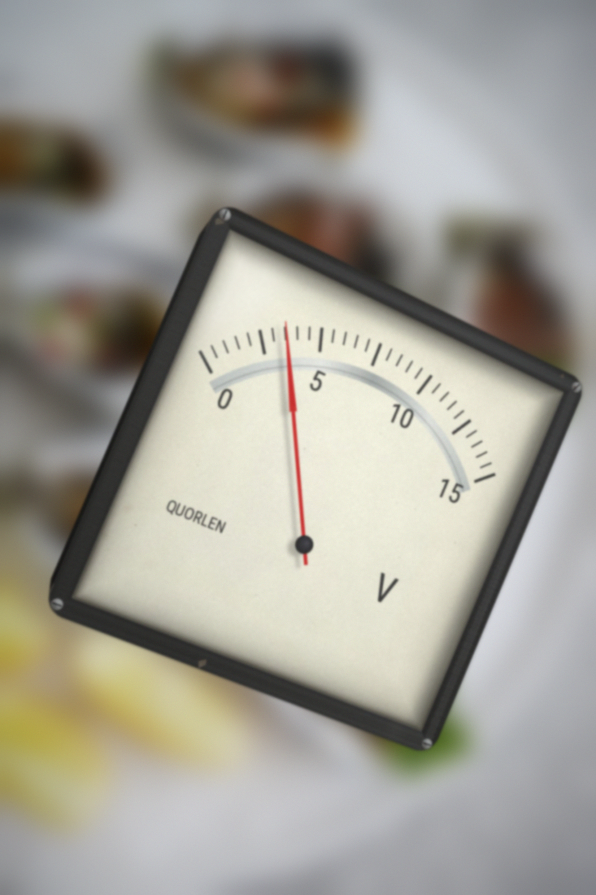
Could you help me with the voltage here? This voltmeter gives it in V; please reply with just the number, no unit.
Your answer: 3.5
